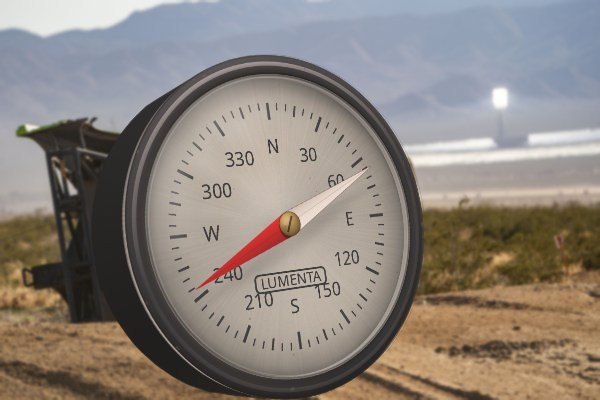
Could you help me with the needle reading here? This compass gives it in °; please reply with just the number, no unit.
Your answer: 245
